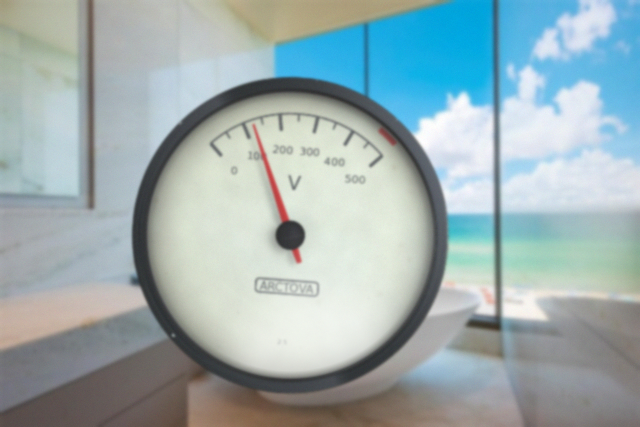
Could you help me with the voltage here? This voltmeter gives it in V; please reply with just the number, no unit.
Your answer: 125
